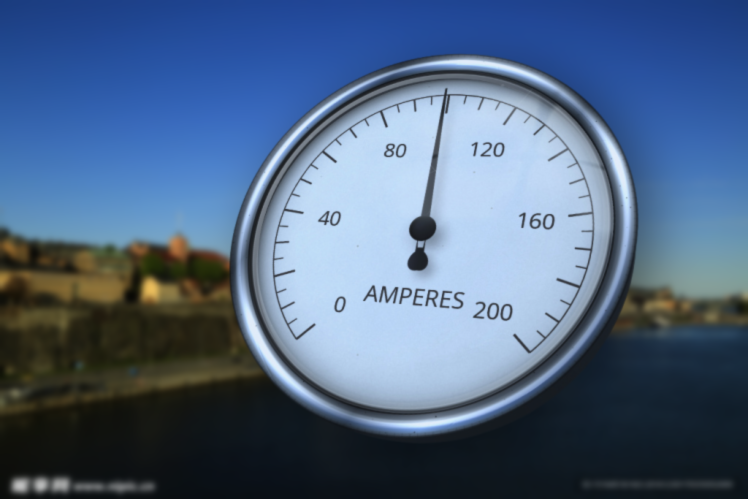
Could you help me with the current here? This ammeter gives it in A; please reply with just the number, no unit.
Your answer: 100
